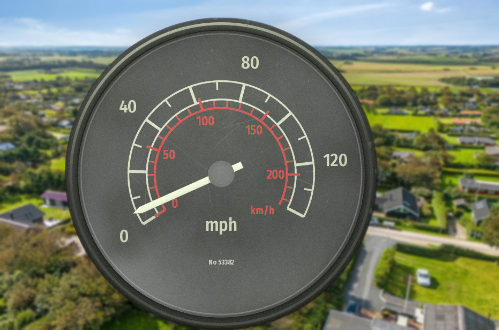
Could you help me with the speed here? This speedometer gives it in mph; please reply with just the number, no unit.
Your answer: 5
